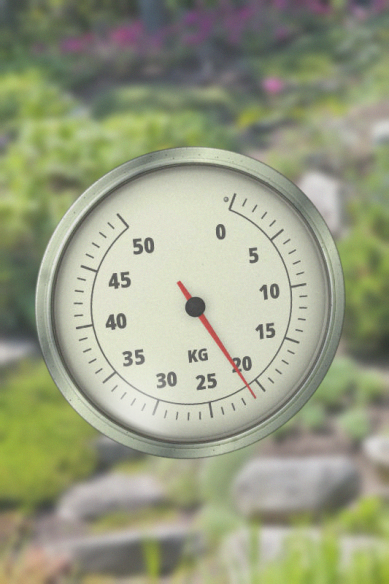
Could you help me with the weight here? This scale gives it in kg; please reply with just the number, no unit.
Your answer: 21
